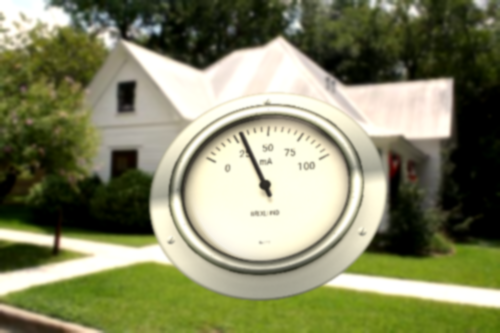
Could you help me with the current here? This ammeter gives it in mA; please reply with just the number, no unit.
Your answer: 30
